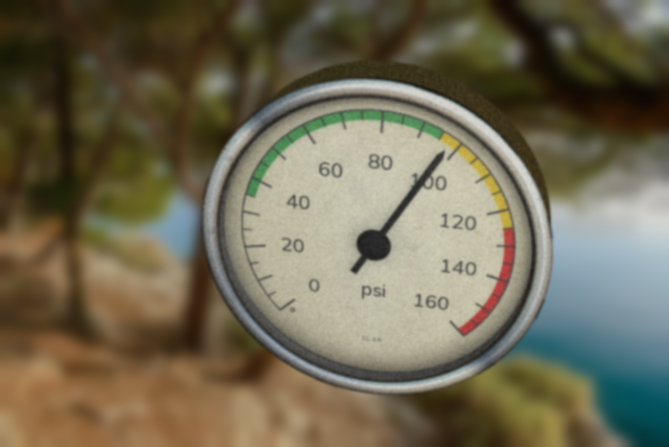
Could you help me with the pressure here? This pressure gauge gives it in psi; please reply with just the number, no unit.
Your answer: 97.5
